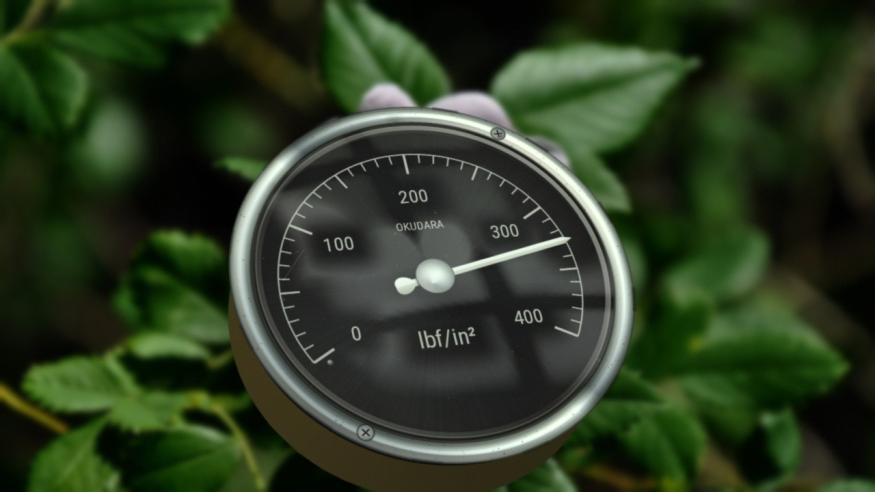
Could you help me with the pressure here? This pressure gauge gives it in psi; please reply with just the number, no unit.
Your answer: 330
